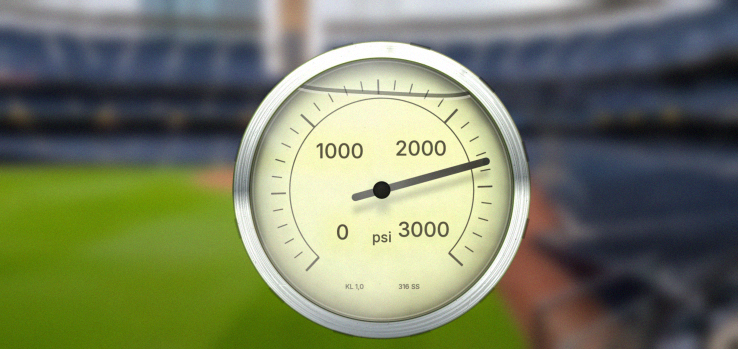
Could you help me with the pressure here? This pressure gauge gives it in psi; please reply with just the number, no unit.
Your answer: 2350
